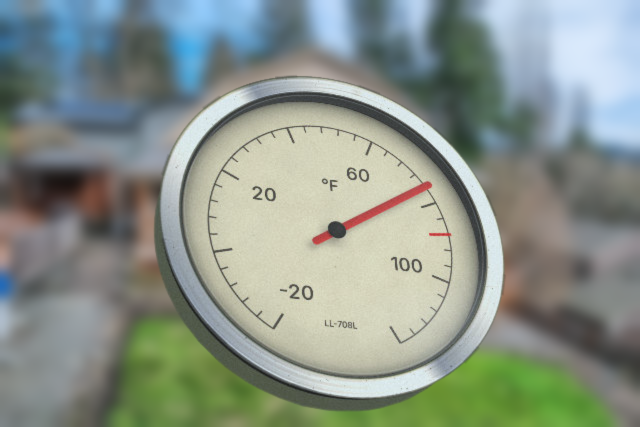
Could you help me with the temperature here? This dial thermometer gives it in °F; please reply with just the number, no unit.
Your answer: 76
